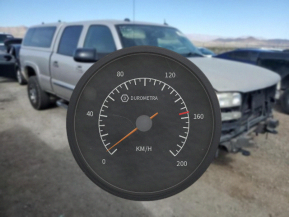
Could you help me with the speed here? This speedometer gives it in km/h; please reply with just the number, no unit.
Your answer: 5
